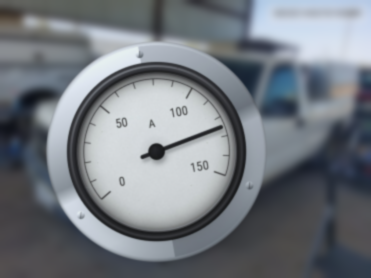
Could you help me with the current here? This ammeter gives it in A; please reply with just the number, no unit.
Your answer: 125
